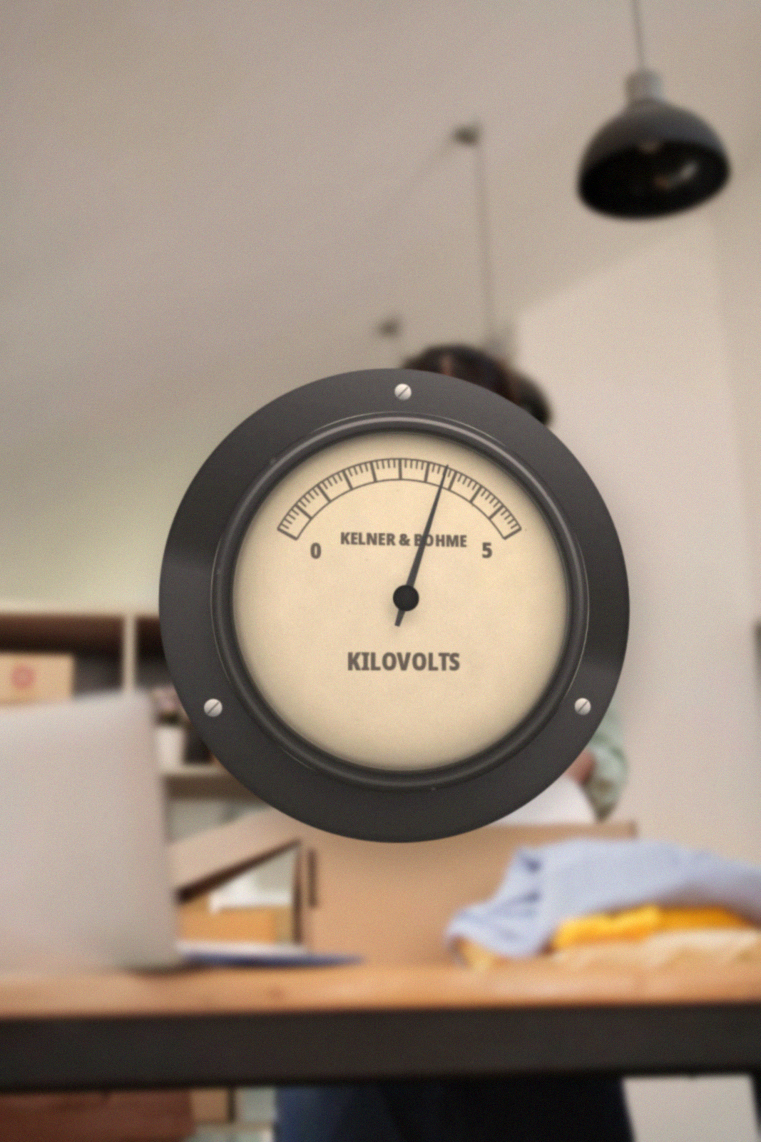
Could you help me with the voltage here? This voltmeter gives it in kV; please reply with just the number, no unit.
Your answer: 3.3
